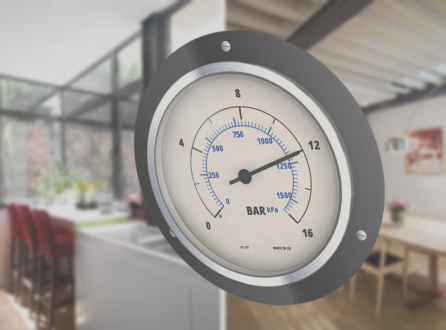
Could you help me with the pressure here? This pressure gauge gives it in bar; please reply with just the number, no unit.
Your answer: 12
